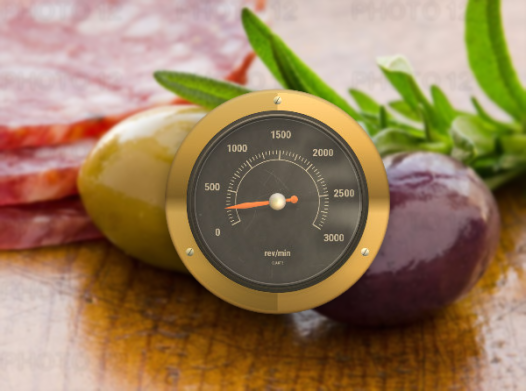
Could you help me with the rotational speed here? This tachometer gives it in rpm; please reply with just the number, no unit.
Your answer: 250
